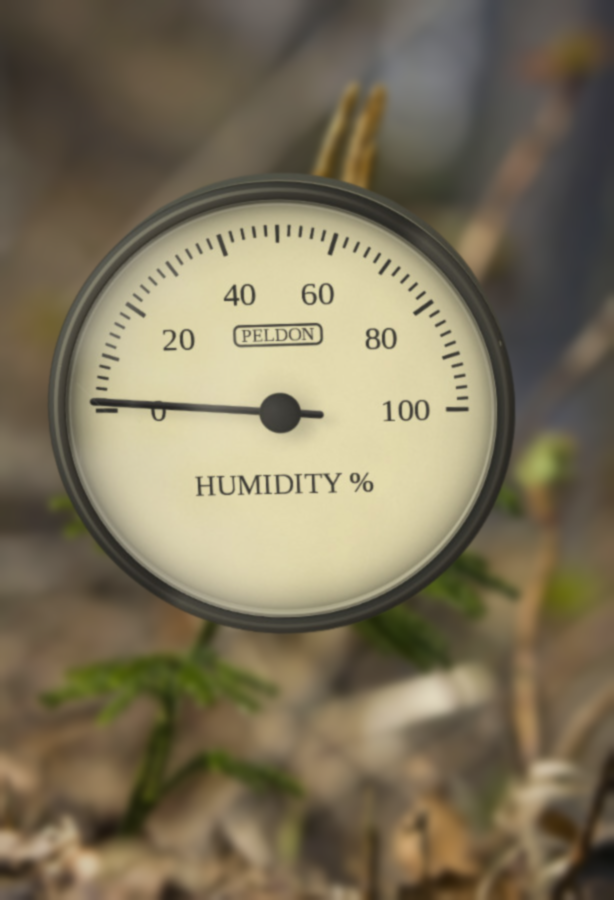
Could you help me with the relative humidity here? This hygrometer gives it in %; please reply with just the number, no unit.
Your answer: 2
